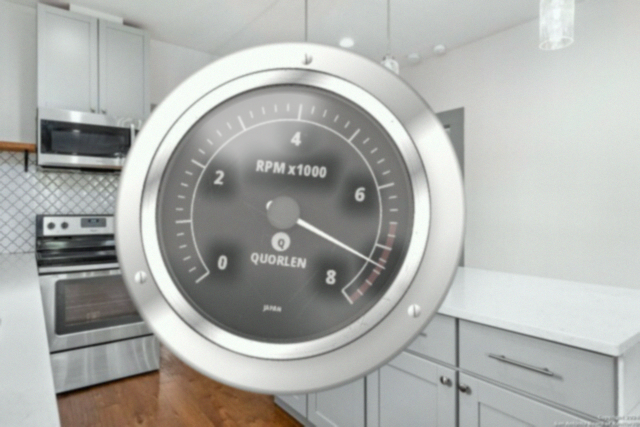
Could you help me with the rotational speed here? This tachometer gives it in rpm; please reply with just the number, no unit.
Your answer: 7300
